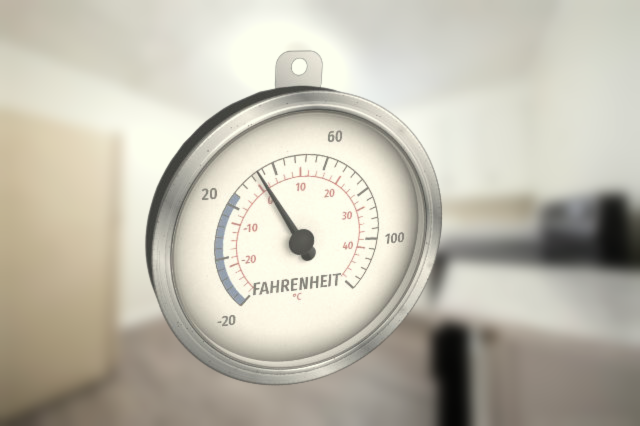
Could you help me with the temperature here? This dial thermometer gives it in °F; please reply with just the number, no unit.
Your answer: 34
